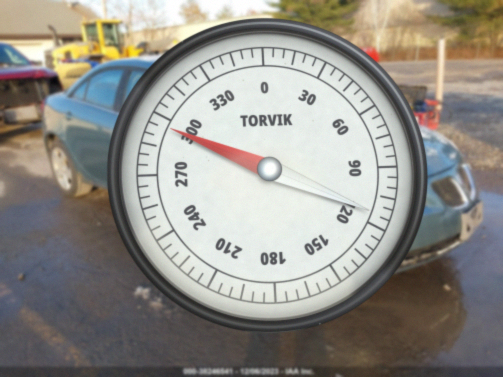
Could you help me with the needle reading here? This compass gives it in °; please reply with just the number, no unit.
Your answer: 295
